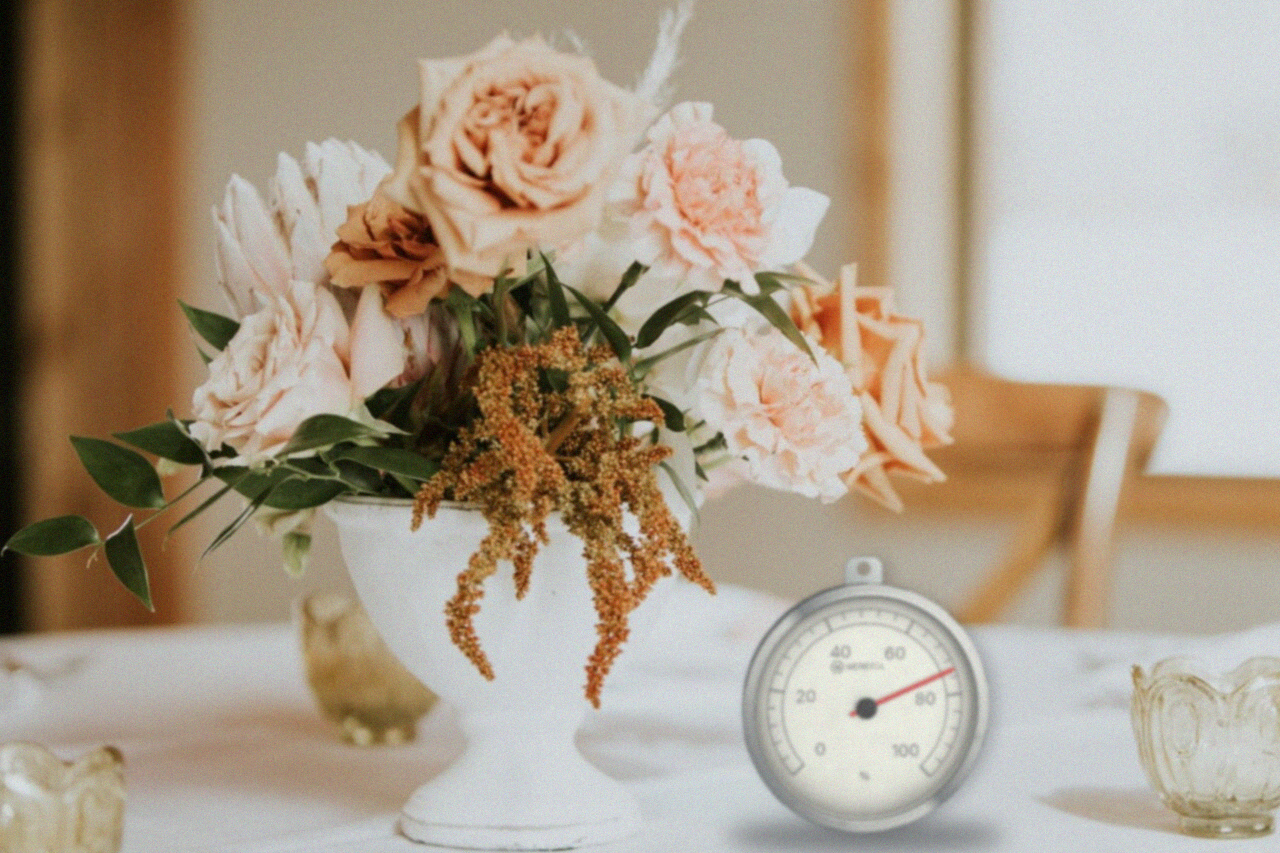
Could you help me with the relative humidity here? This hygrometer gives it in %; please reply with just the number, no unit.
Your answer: 74
